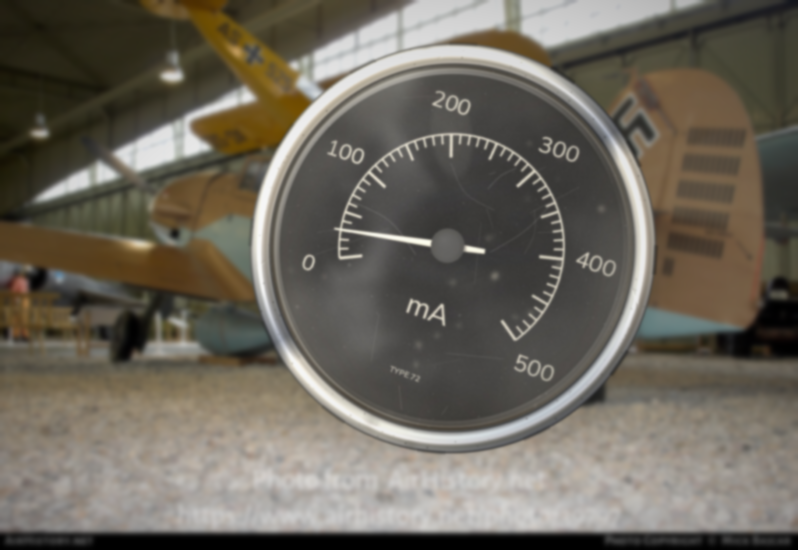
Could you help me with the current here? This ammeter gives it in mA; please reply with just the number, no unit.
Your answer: 30
